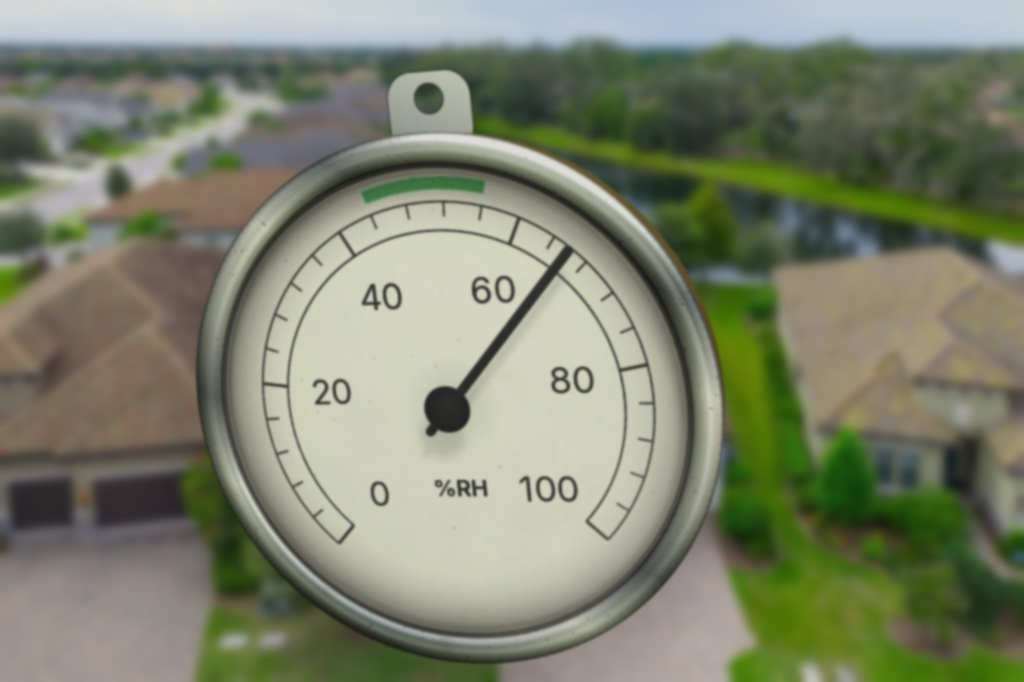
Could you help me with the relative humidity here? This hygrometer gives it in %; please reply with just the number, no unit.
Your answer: 66
